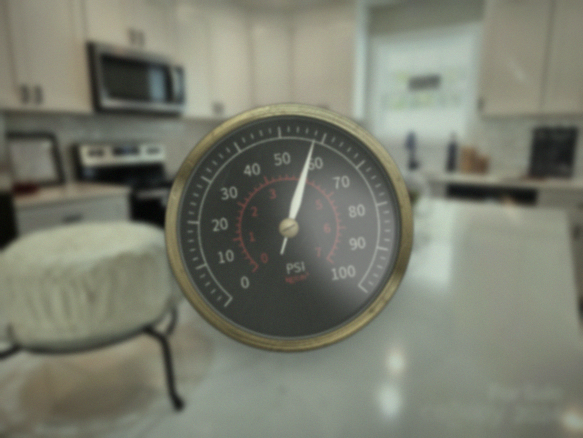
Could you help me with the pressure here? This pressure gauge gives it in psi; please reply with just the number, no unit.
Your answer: 58
